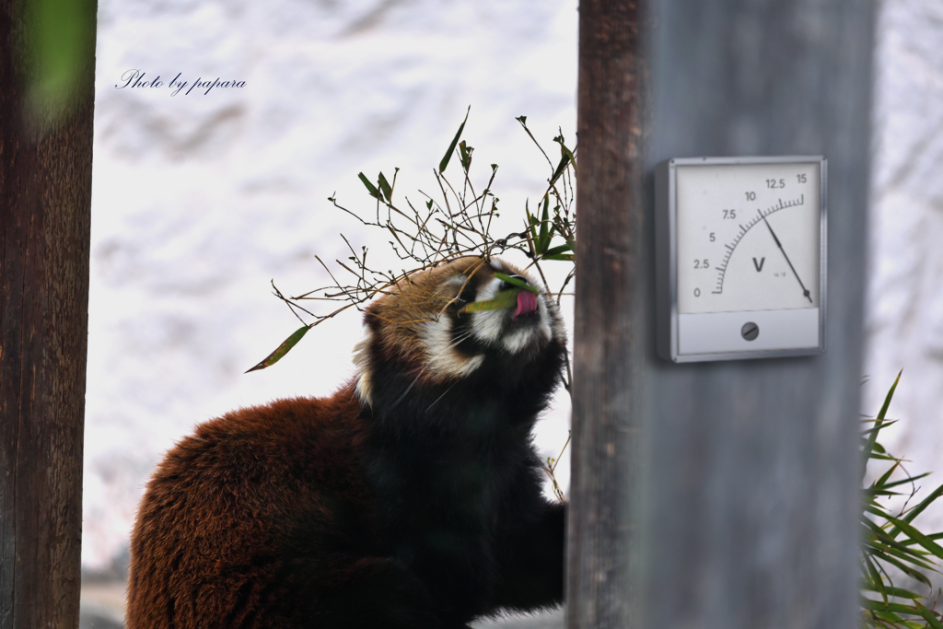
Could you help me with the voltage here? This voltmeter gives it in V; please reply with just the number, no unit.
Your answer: 10
